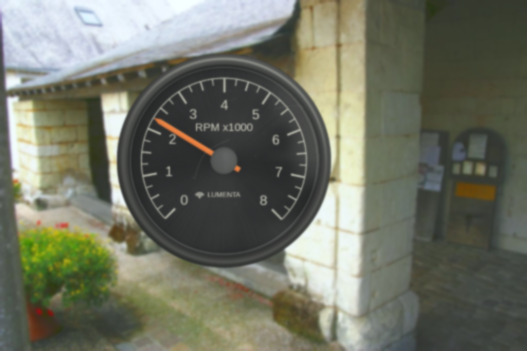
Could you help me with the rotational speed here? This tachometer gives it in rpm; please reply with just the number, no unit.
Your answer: 2250
